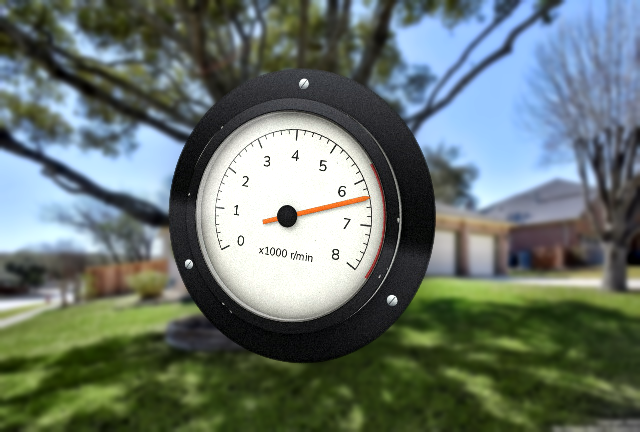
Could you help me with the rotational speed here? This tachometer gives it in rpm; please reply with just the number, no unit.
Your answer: 6400
